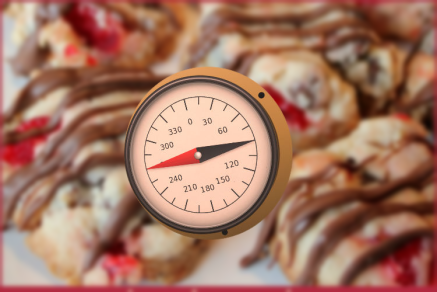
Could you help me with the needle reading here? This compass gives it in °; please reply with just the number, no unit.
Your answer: 270
